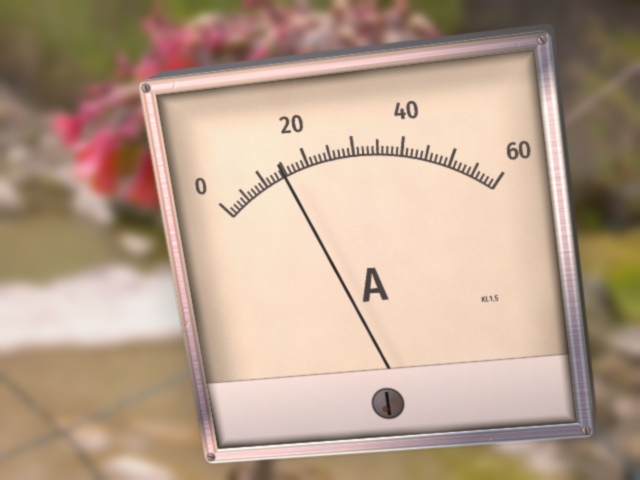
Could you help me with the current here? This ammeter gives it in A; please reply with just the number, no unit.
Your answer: 15
